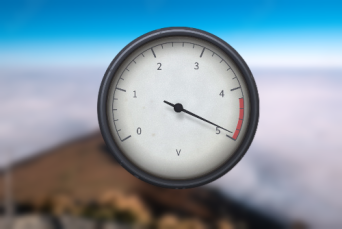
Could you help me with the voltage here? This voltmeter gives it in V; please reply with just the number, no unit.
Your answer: 4.9
